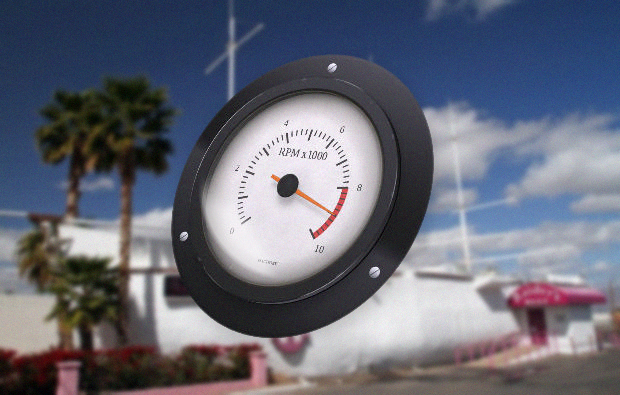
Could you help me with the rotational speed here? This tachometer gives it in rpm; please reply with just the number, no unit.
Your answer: 9000
